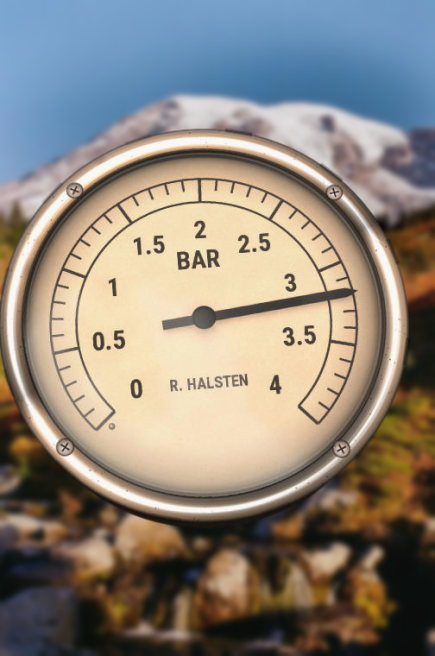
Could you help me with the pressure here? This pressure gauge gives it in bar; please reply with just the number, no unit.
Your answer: 3.2
